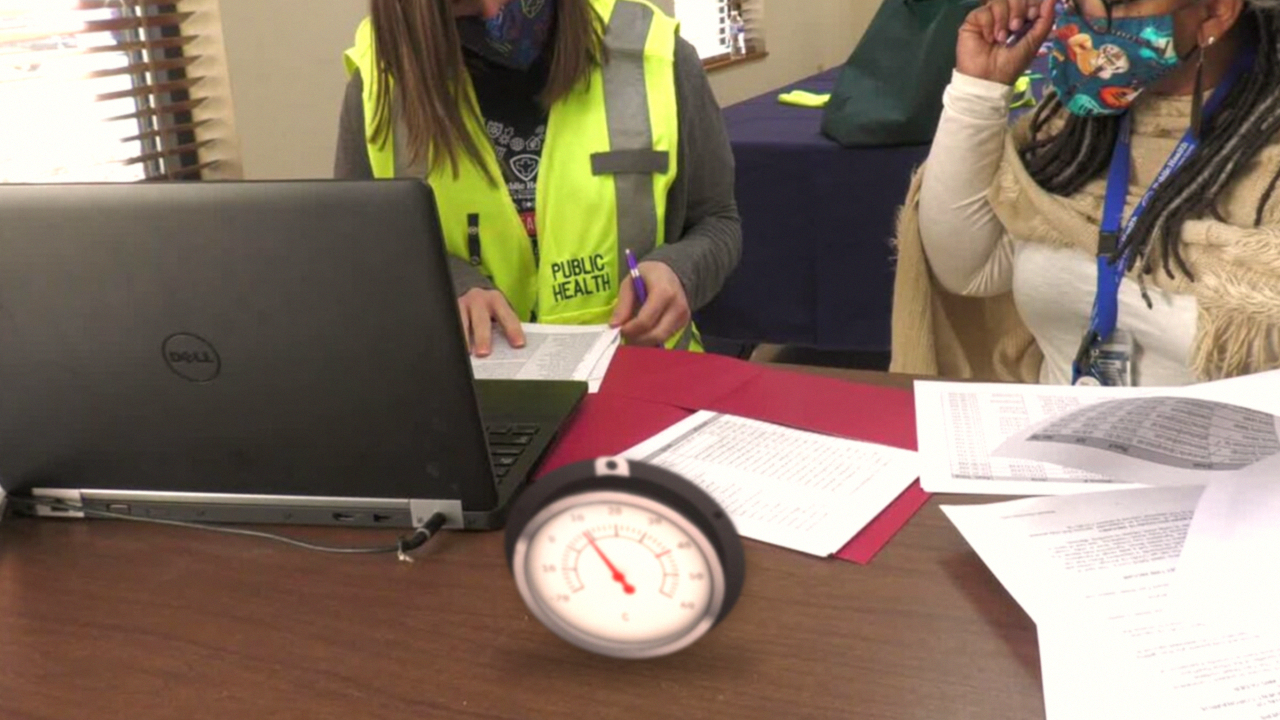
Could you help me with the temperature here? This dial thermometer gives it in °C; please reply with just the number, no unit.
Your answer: 10
